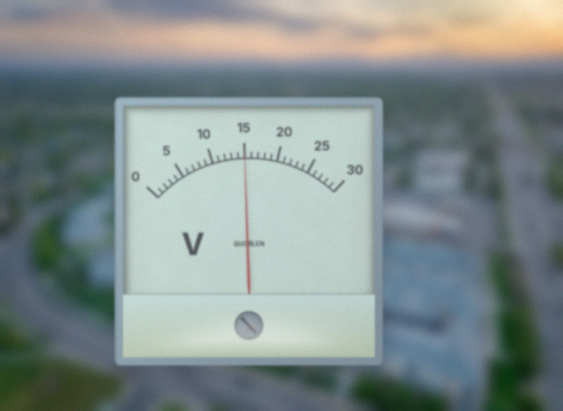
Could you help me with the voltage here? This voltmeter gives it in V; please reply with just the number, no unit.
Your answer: 15
